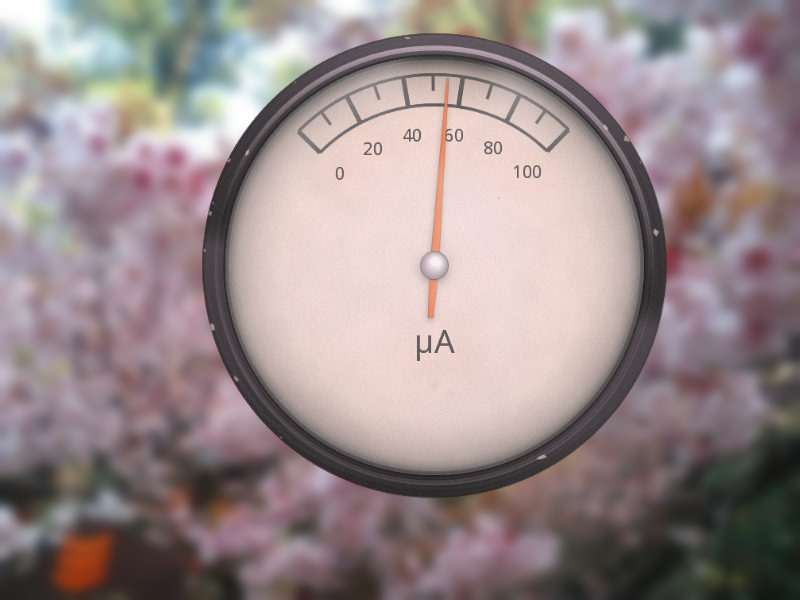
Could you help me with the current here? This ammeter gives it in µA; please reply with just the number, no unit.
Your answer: 55
